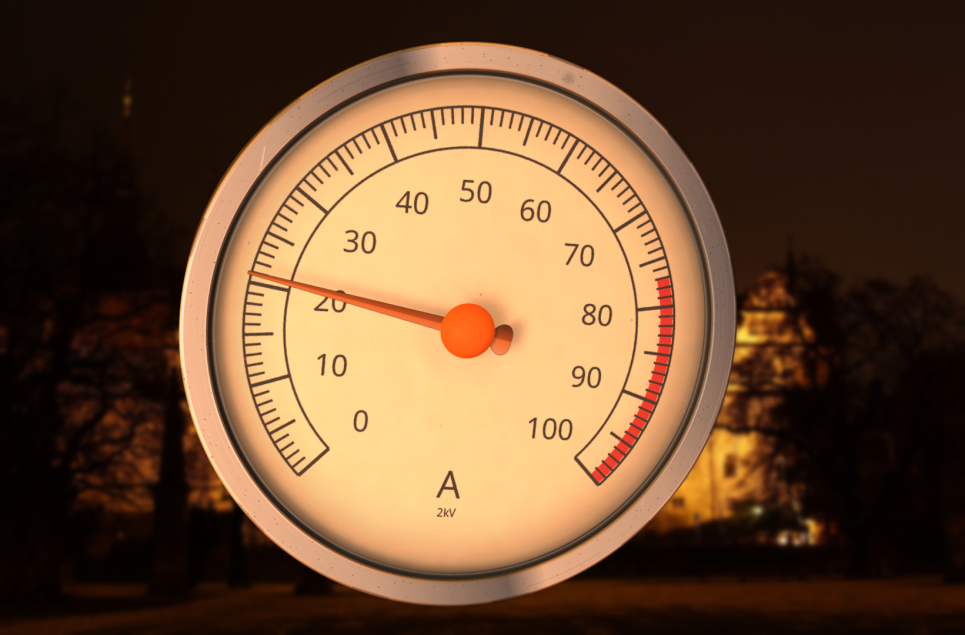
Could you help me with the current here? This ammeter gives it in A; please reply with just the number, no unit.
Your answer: 21
